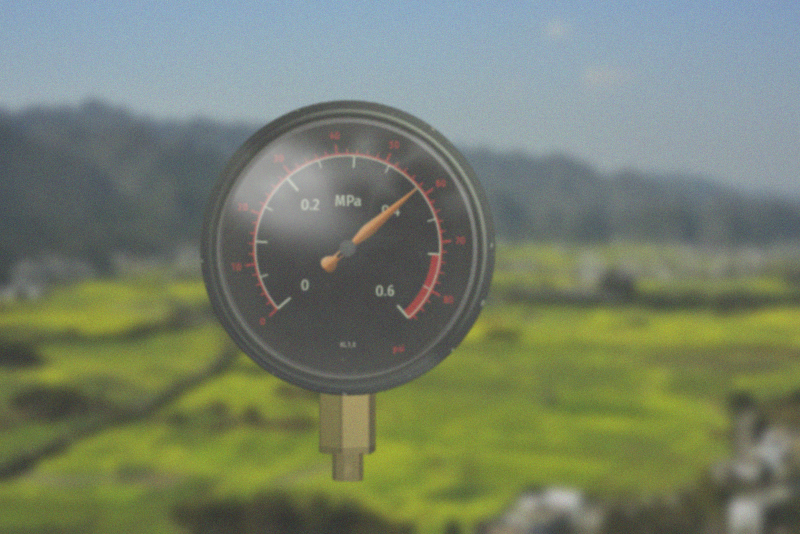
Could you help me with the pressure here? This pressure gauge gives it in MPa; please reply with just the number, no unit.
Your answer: 0.4
